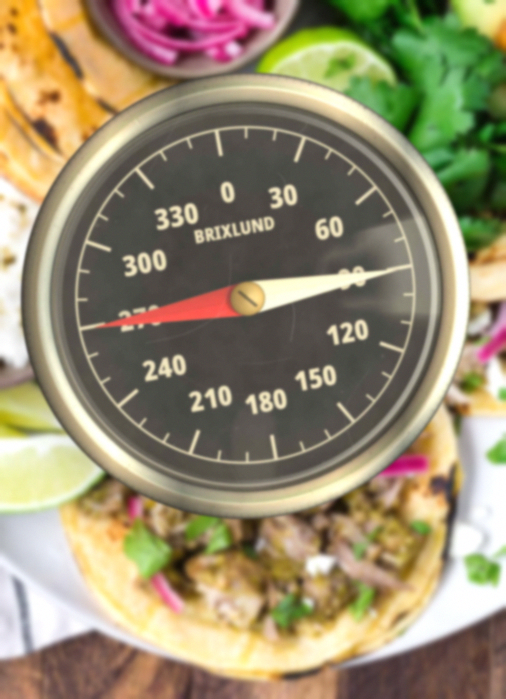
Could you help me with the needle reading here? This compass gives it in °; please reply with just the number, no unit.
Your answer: 270
